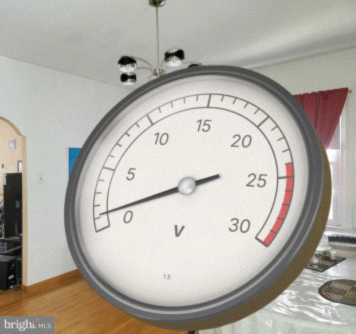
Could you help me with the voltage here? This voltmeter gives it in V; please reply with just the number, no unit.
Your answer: 1
